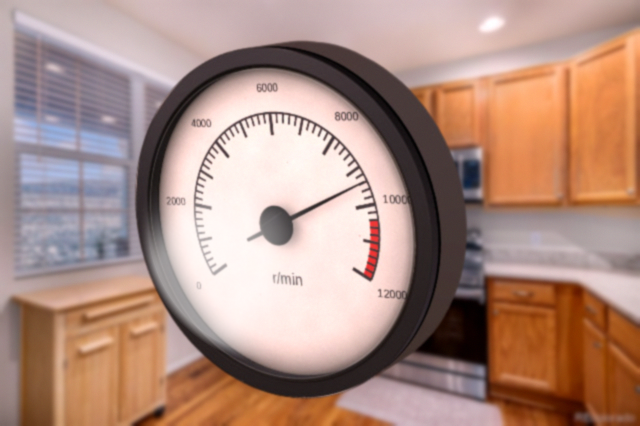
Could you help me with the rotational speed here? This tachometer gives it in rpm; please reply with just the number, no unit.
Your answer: 9400
